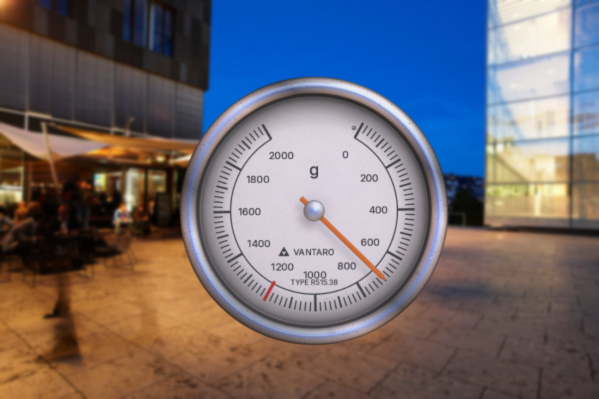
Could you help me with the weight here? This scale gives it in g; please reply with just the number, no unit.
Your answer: 700
